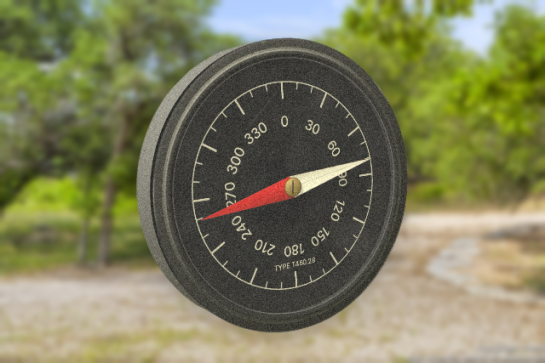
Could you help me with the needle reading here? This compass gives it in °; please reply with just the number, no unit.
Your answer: 260
